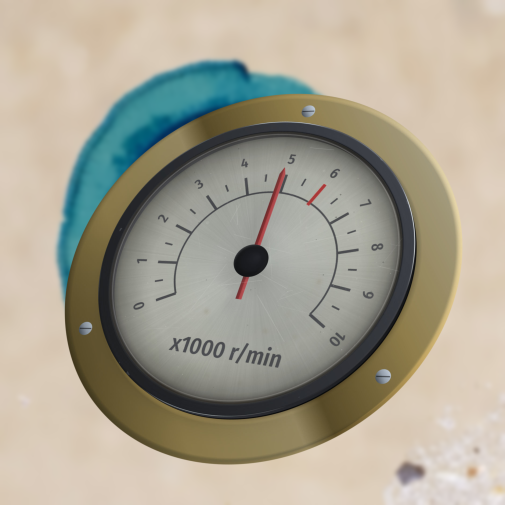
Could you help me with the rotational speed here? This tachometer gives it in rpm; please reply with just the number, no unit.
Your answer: 5000
